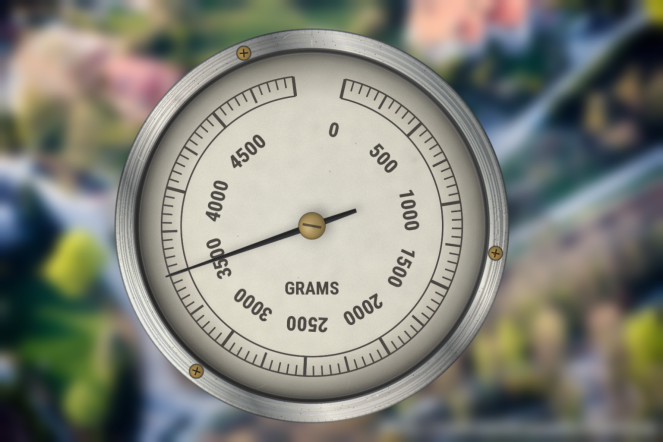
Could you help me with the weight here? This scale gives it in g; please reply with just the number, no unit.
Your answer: 3500
